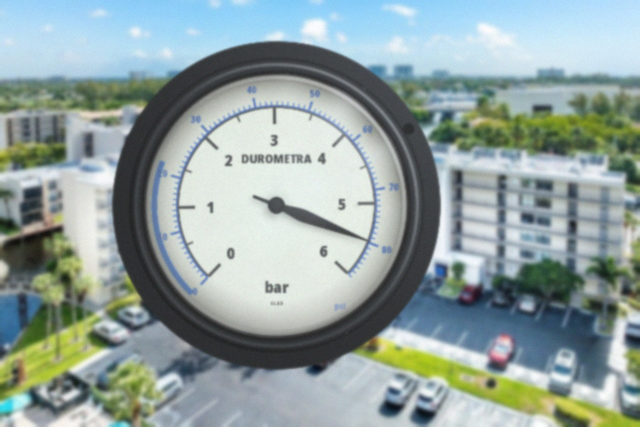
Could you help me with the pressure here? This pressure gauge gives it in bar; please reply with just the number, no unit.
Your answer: 5.5
